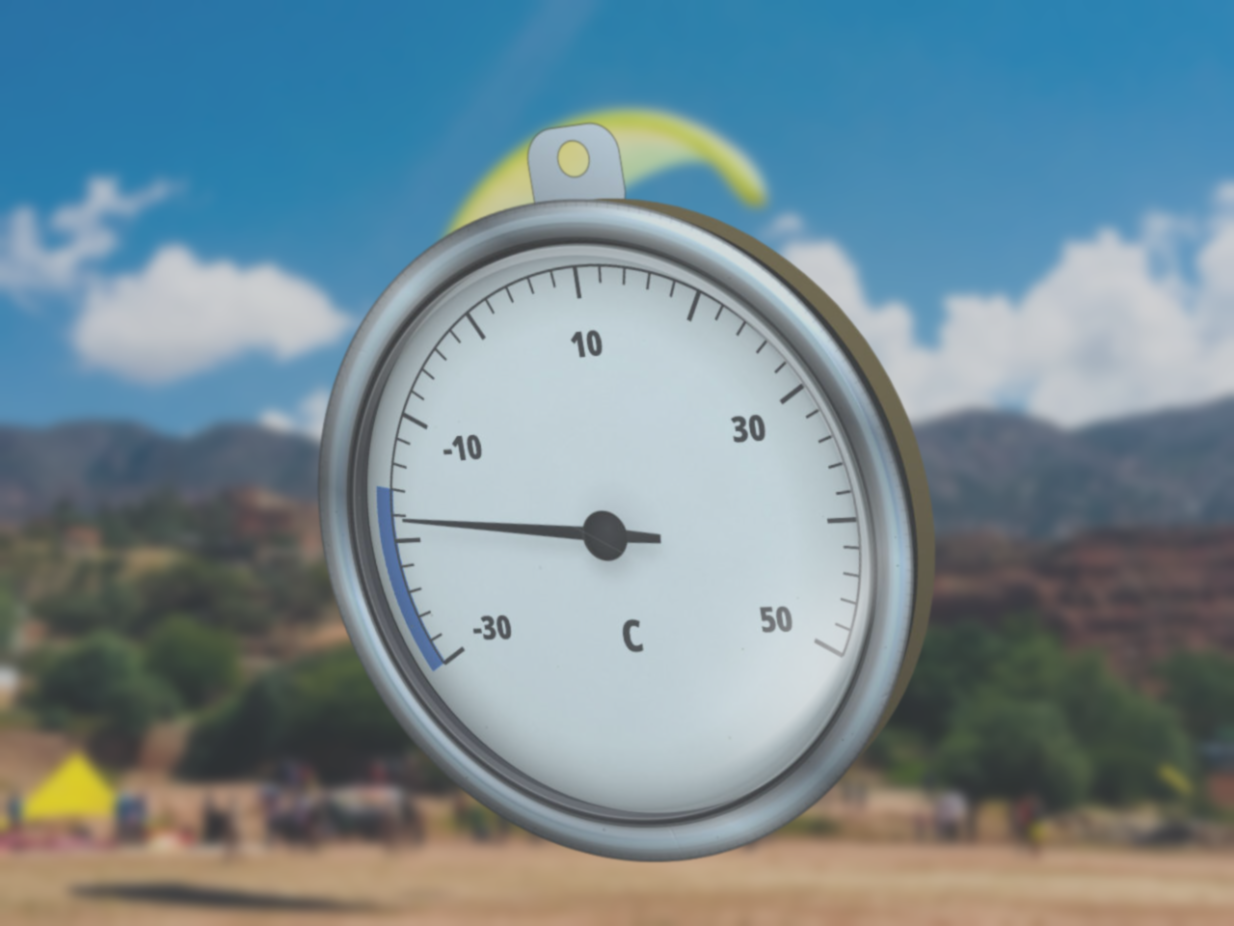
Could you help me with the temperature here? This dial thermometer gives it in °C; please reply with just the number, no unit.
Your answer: -18
